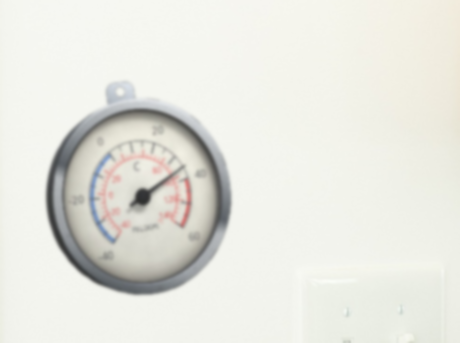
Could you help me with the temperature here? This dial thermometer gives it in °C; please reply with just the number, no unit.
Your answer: 35
